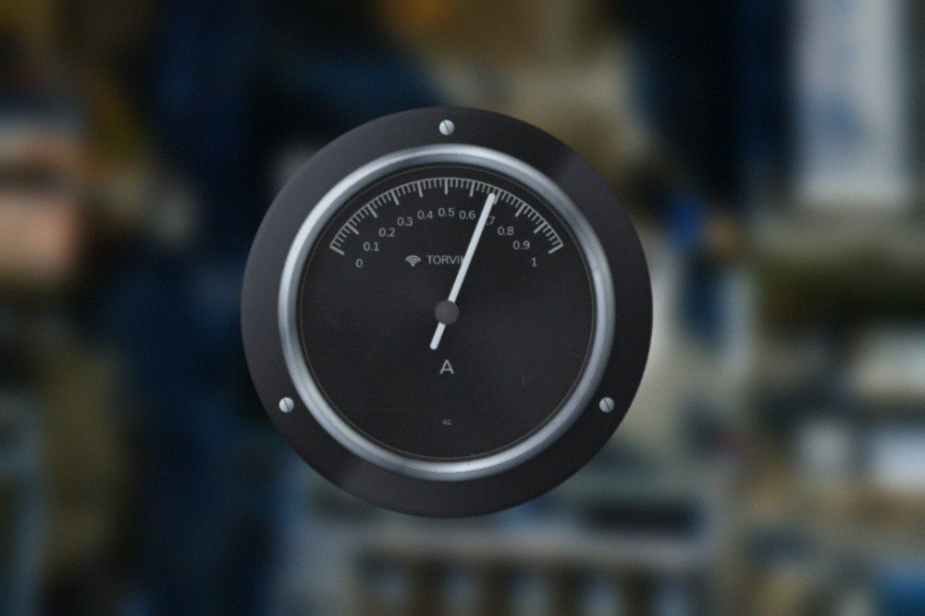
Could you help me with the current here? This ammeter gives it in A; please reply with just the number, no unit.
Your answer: 0.68
